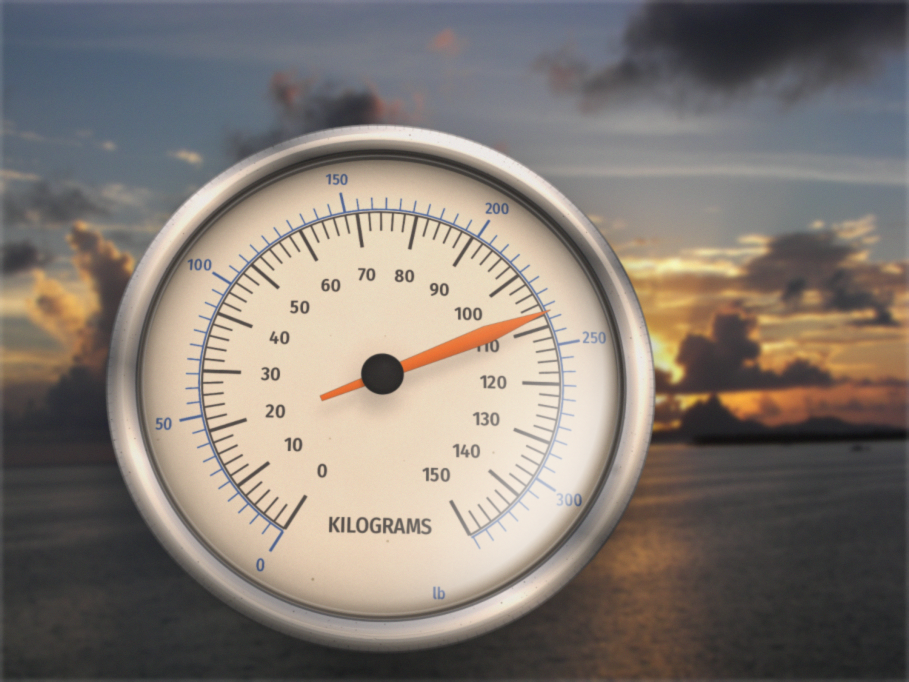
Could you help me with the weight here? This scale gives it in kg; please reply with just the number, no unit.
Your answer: 108
